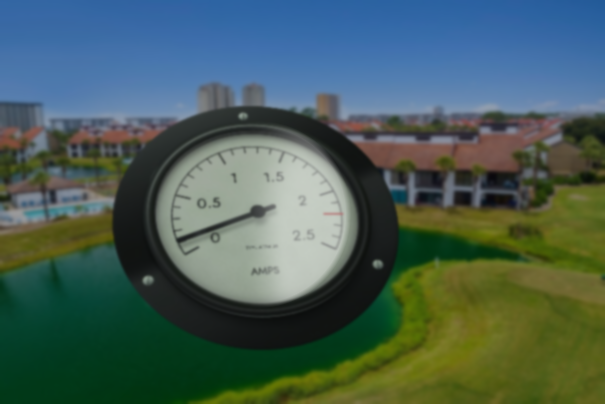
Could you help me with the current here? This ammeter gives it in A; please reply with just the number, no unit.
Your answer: 0.1
